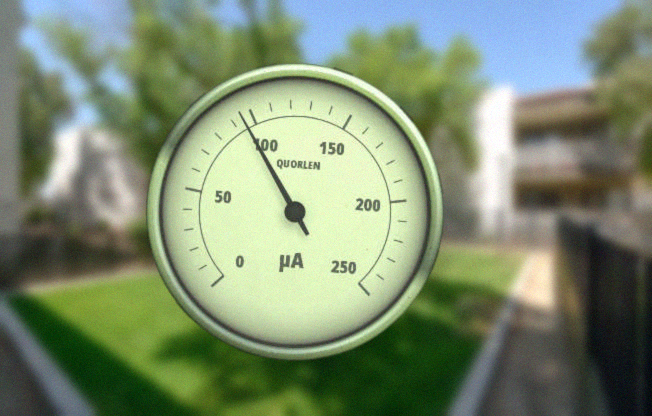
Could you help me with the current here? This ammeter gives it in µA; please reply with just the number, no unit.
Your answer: 95
